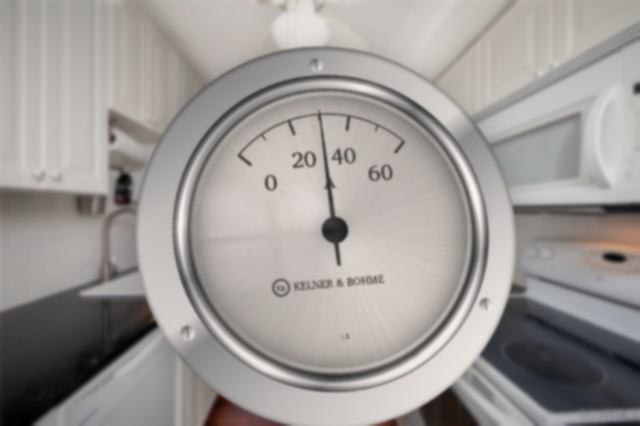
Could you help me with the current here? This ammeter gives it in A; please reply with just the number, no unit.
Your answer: 30
